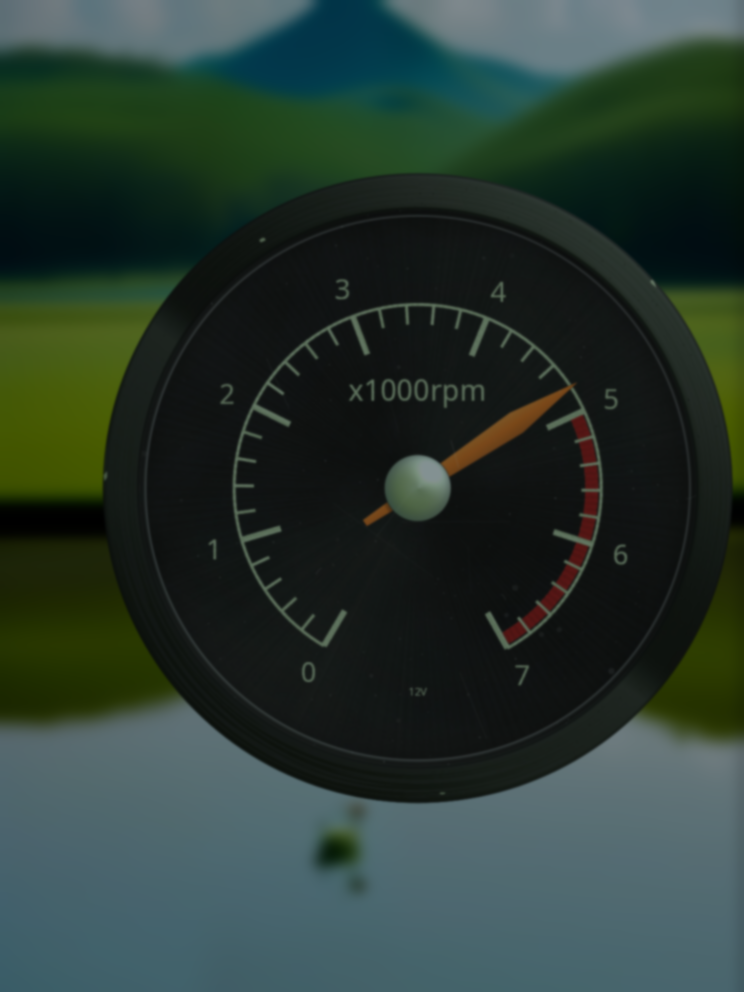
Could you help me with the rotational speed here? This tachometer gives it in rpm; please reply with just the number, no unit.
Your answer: 4800
